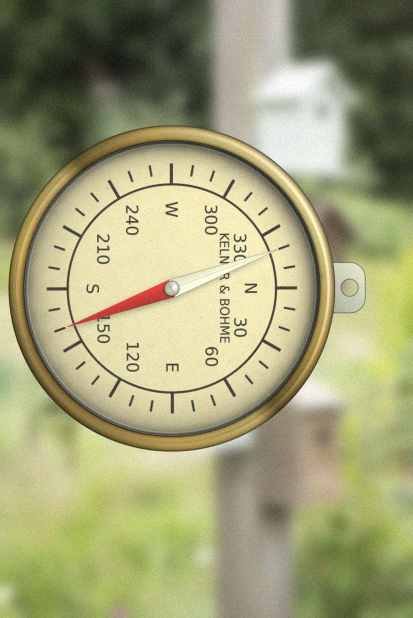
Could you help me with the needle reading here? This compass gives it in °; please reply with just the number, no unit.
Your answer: 160
